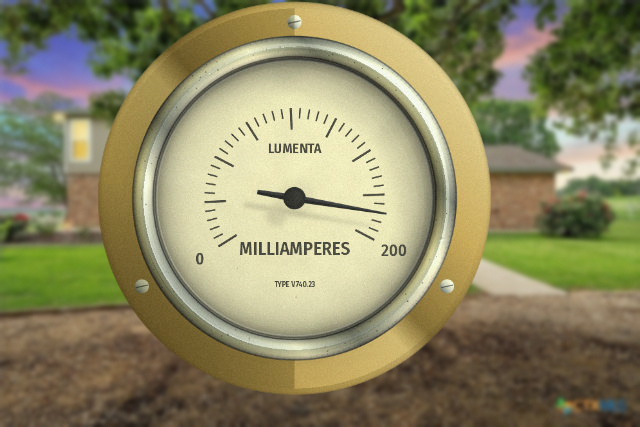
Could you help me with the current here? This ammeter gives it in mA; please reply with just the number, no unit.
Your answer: 185
